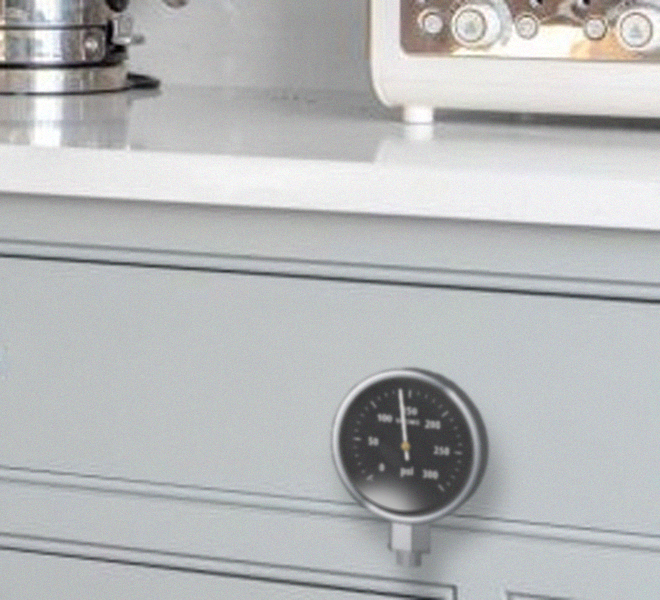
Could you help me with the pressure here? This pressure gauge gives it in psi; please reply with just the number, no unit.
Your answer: 140
